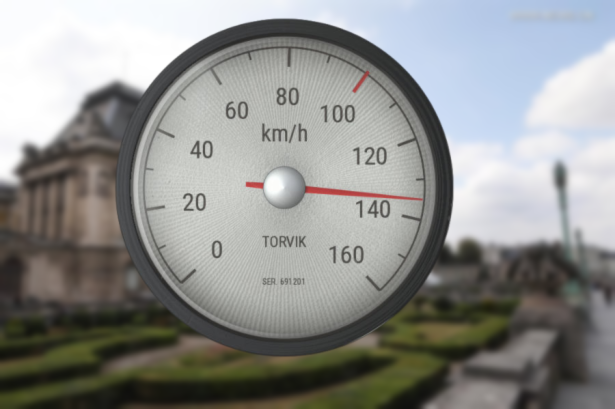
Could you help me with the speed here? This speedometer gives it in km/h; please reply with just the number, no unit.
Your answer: 135
